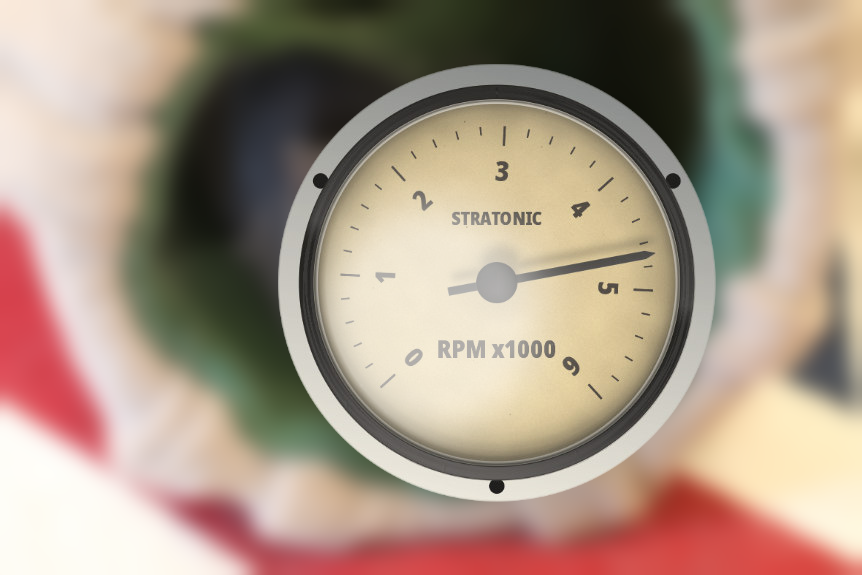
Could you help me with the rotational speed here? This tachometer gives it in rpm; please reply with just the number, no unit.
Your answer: 4700
